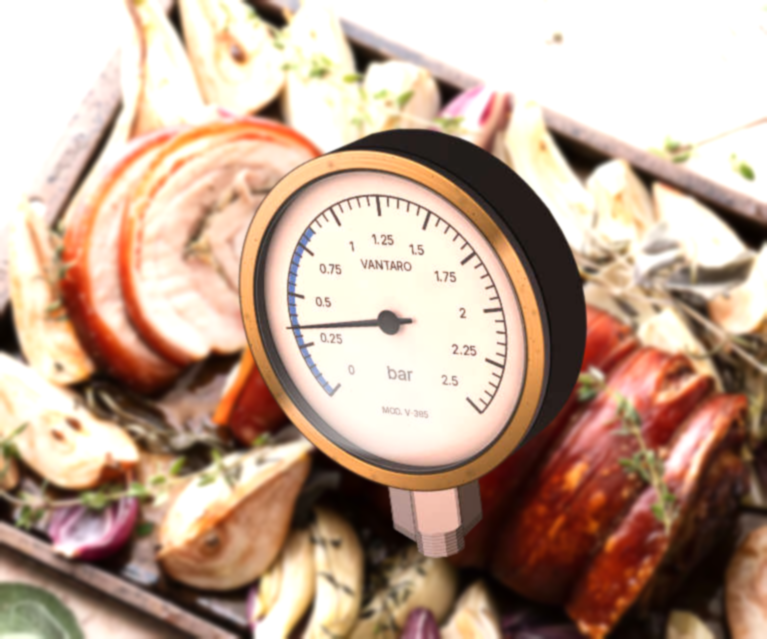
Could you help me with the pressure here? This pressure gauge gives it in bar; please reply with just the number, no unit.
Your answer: 0.35
